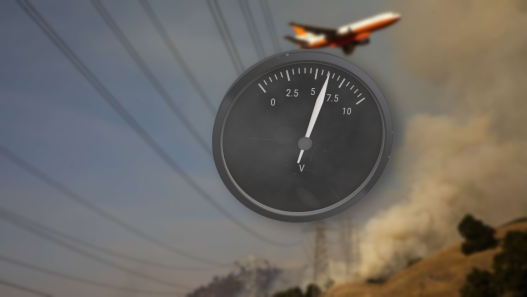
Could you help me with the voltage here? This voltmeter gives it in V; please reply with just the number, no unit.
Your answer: 6
